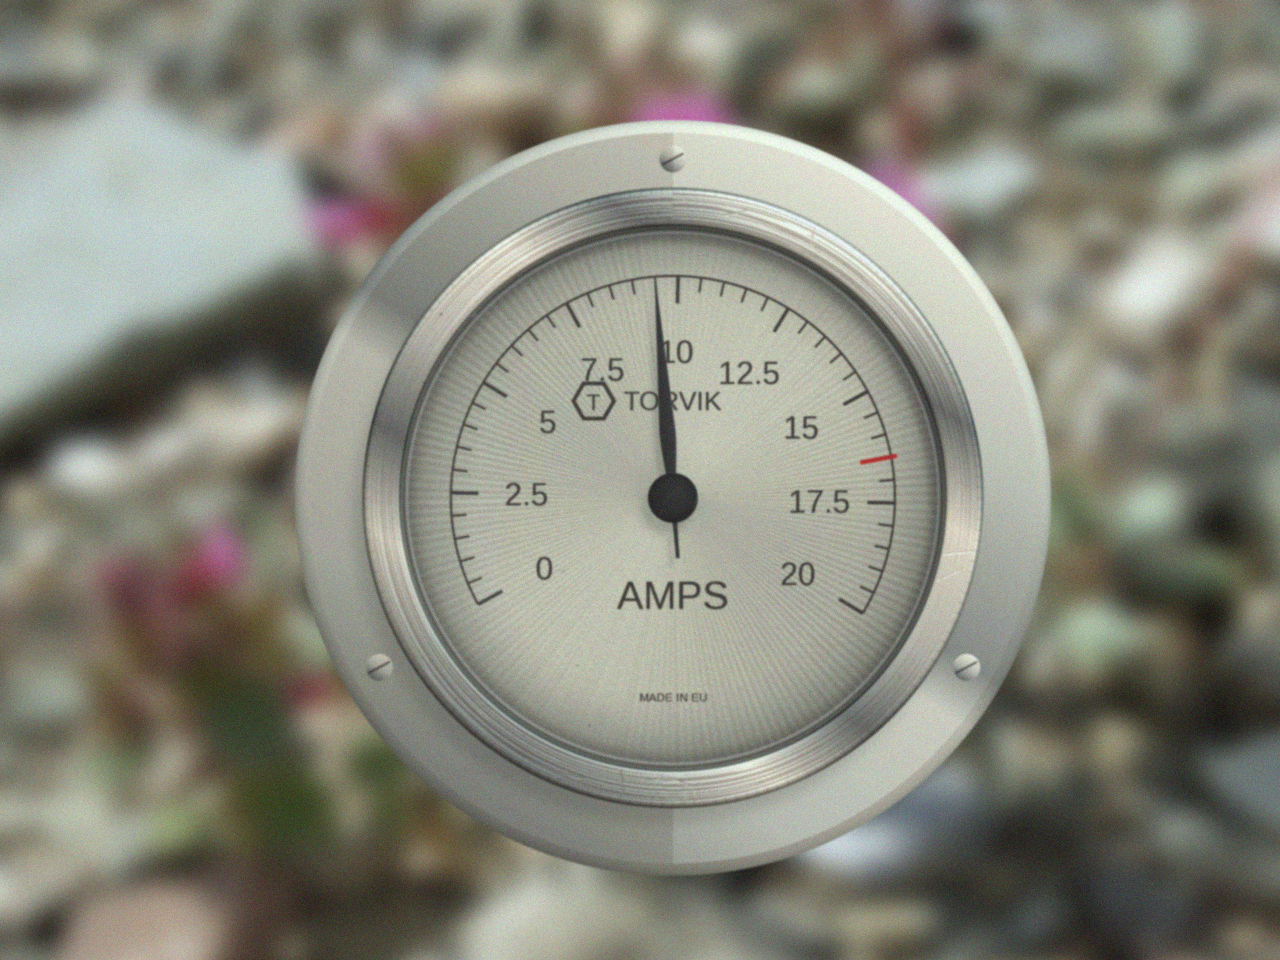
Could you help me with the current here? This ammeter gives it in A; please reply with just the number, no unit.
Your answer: 9.5
